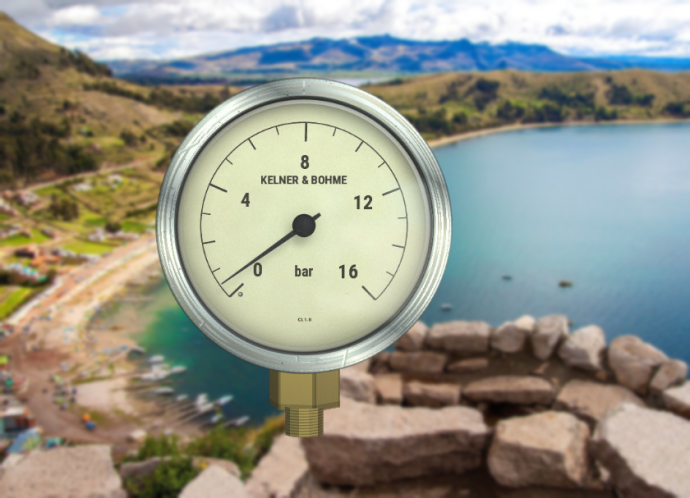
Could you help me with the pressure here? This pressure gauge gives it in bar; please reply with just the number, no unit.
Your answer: 0.5
